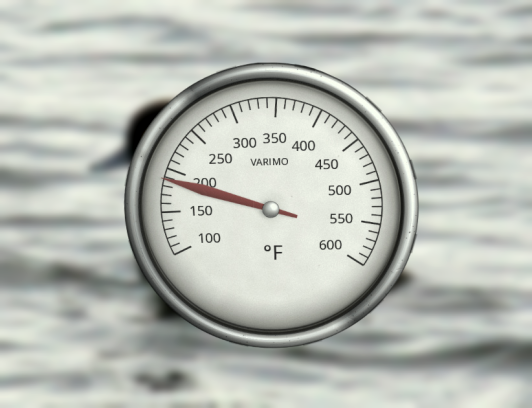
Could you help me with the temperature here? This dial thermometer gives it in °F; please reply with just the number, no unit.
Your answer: 190
